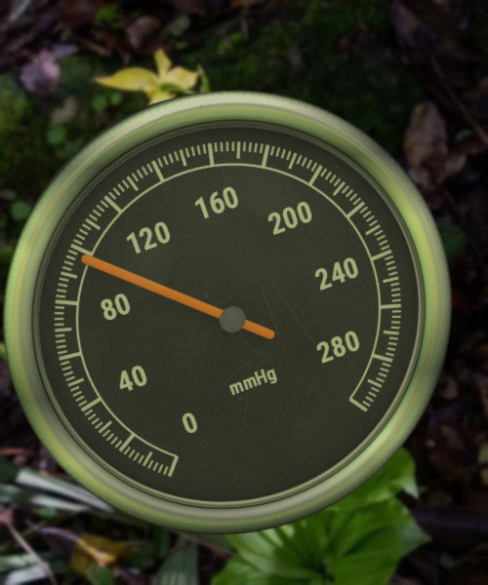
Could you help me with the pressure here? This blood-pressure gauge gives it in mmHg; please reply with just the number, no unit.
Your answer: 98
